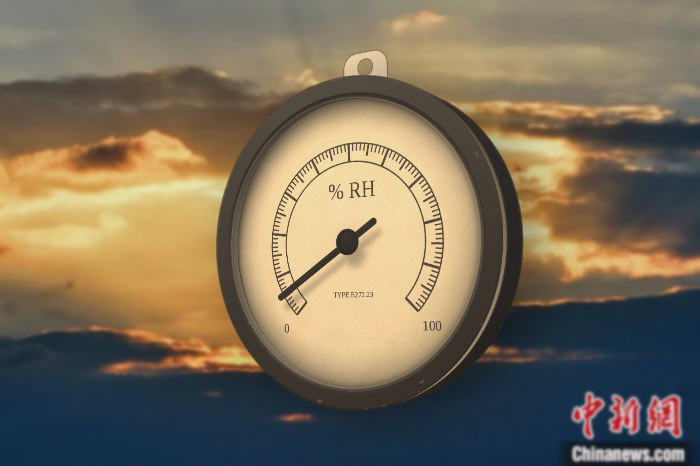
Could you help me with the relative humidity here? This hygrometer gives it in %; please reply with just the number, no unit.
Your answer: 5
